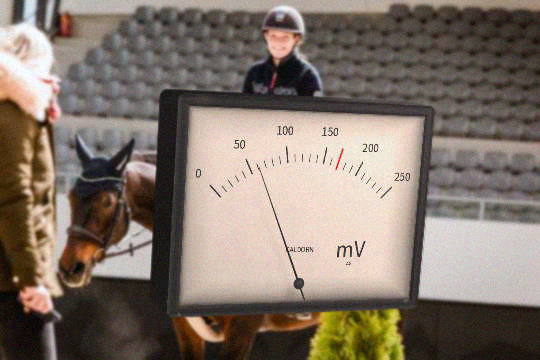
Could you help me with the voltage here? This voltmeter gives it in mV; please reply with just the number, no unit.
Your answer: 60
